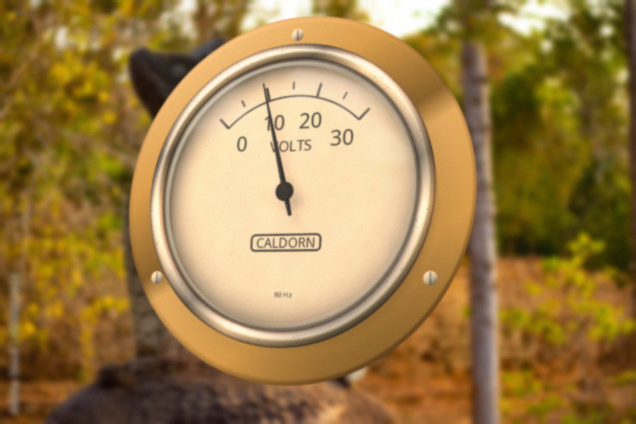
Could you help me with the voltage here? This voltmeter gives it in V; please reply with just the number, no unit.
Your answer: 10
